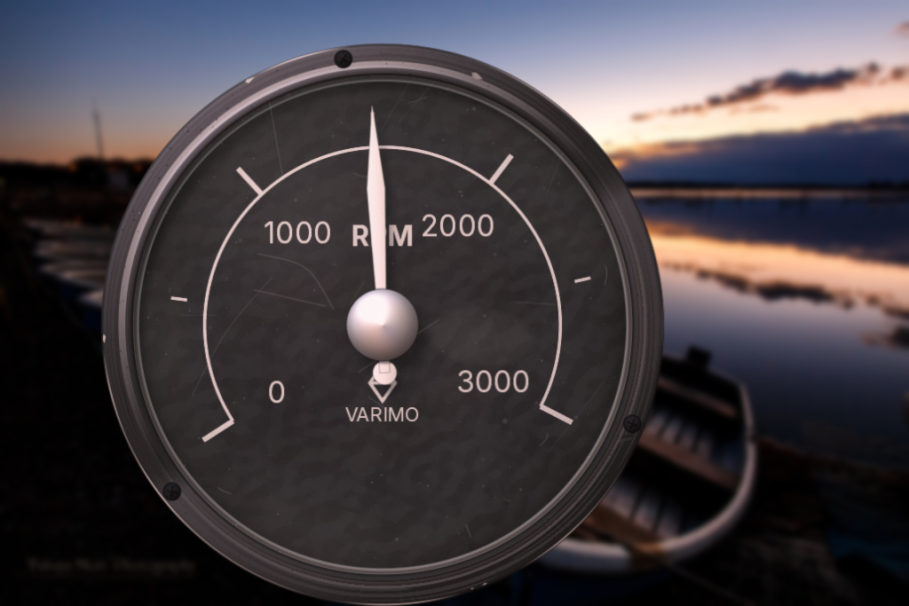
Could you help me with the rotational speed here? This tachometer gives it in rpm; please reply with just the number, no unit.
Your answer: 1500
